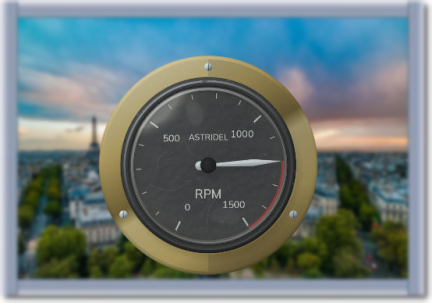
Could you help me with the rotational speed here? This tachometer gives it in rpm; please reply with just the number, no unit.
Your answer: 1200
